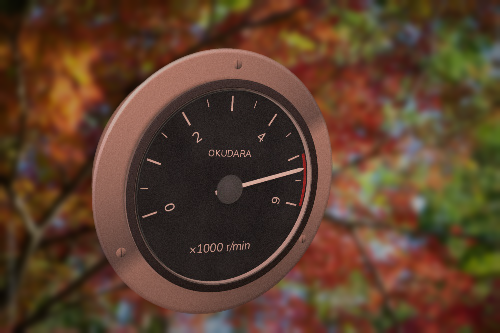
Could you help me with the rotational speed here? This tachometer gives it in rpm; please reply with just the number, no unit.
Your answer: 5250
